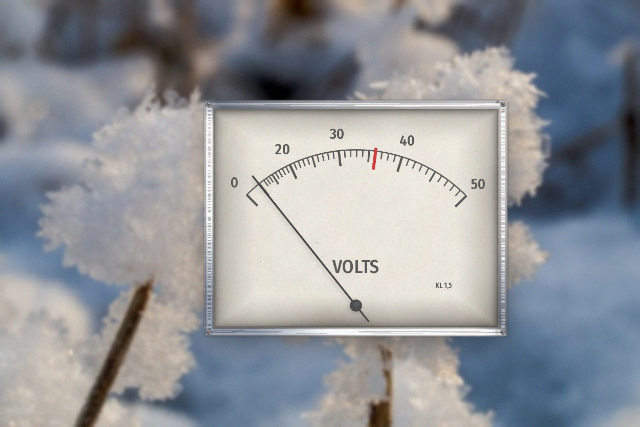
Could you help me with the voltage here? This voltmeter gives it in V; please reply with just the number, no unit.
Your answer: 10
